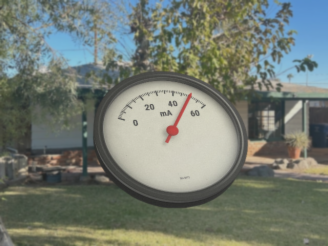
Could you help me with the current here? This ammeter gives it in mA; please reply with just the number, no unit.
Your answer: 50
